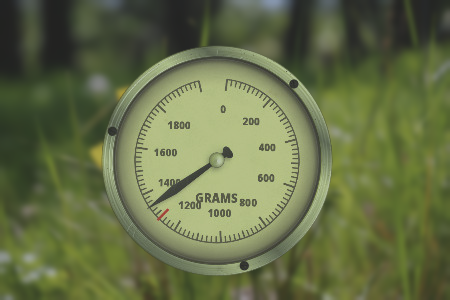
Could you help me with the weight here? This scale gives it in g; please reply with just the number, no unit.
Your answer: 1340
